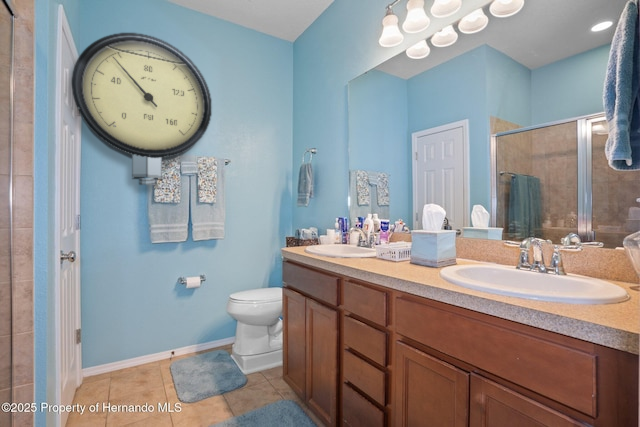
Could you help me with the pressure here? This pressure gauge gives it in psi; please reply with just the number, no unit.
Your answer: 55
